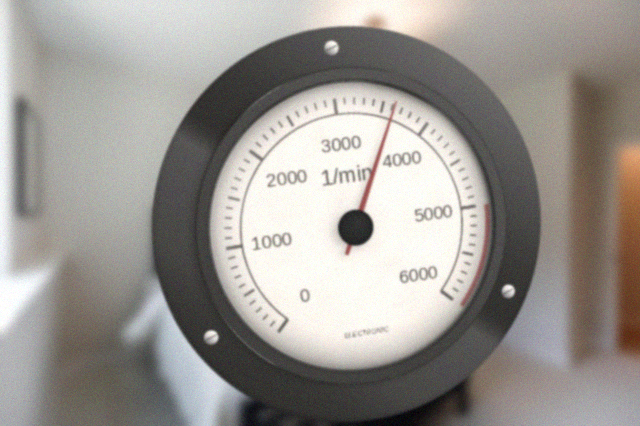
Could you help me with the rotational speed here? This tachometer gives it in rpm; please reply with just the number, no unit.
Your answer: 3600
